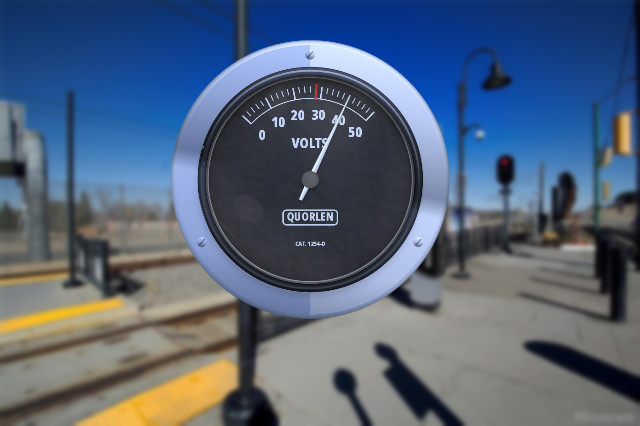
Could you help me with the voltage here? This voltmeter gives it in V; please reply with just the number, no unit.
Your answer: 40
